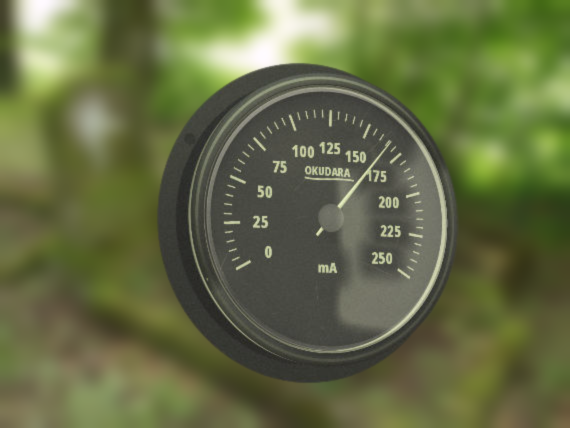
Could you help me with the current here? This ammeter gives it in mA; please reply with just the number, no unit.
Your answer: 165
